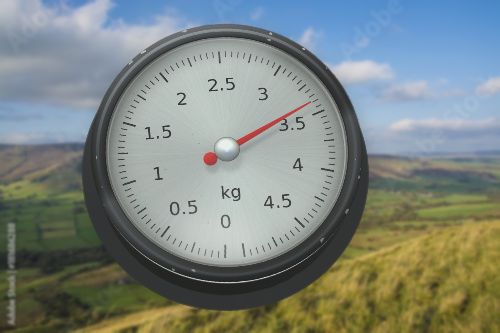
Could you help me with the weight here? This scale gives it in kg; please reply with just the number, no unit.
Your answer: 3.4
